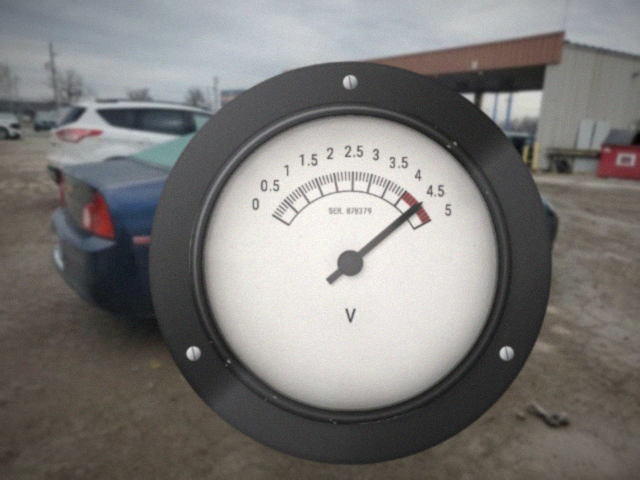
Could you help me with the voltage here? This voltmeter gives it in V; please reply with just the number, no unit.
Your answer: 4.5
